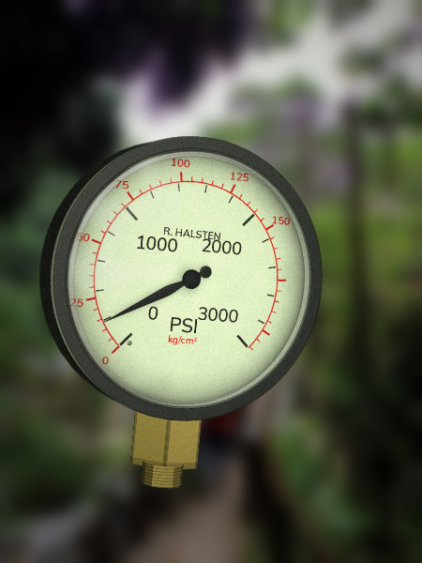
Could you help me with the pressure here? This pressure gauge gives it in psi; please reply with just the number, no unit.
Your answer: 200
